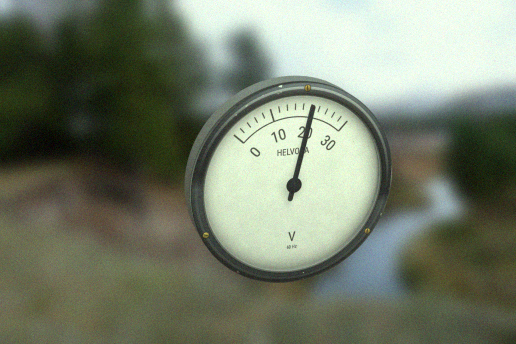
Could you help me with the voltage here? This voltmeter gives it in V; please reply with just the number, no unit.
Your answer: 20
